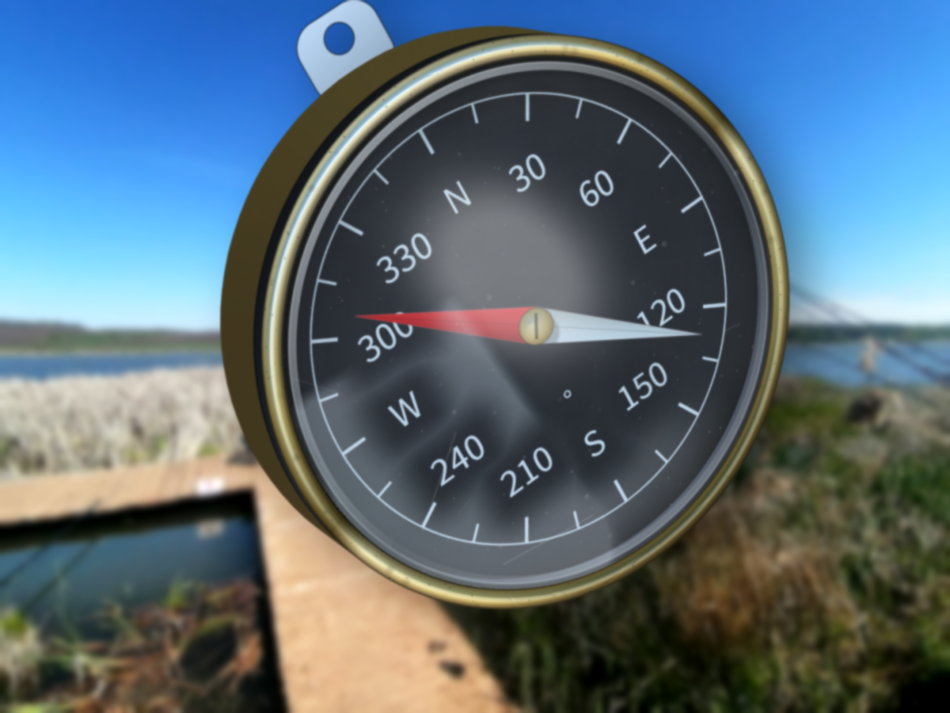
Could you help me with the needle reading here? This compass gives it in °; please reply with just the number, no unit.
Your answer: 307.5
